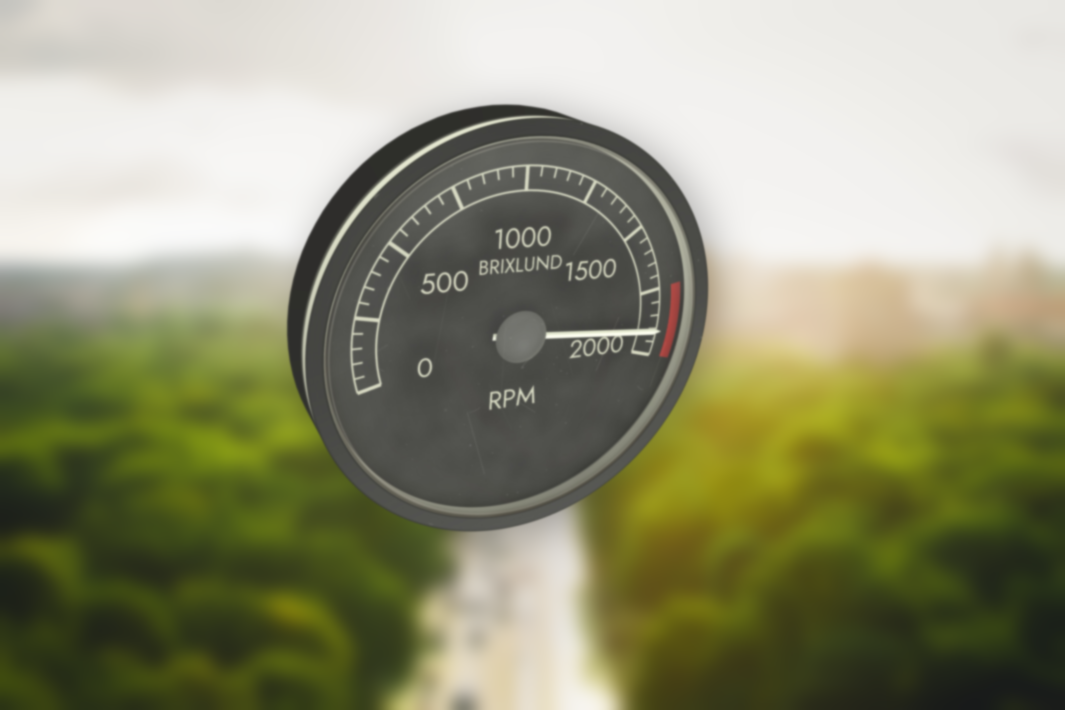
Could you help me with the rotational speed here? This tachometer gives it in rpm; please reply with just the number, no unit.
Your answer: 1900
